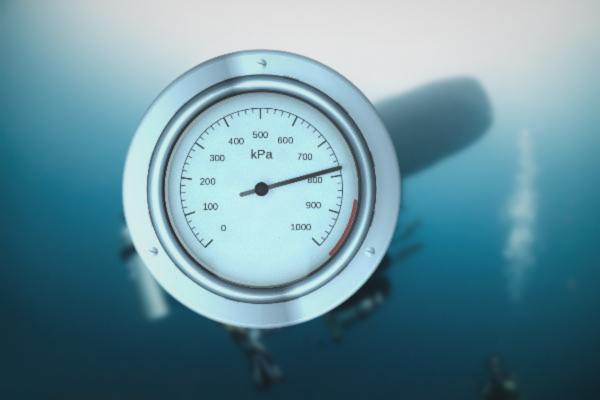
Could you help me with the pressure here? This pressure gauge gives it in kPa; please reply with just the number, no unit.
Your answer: 780
